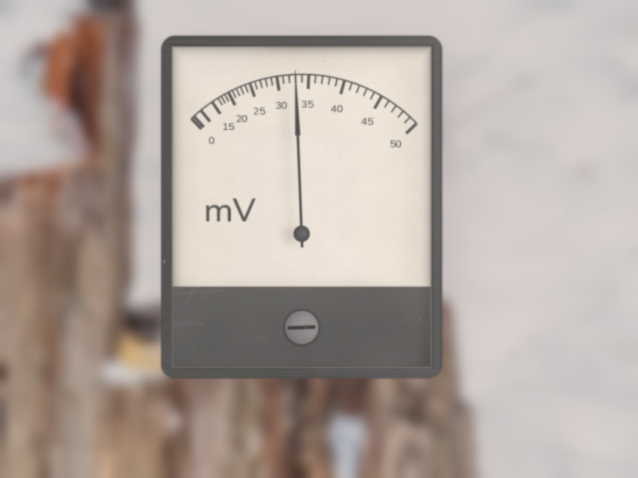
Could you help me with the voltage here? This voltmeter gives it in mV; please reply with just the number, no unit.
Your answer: 33
